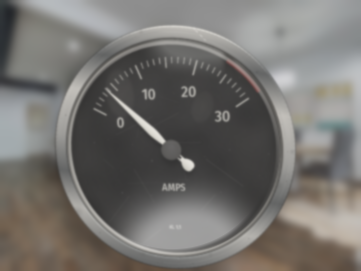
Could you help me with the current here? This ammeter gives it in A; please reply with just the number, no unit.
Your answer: 4
